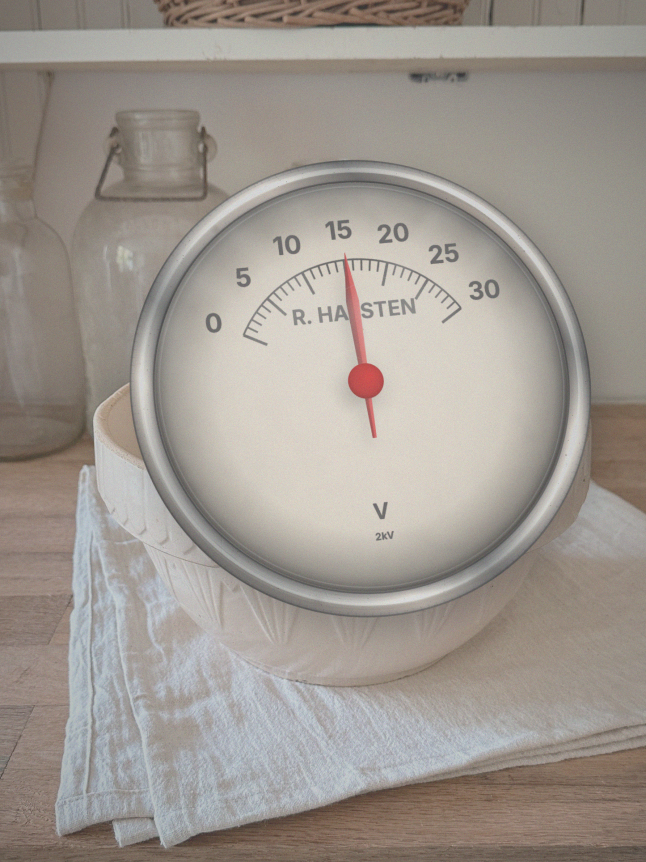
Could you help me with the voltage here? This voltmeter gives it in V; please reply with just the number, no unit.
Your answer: 15
